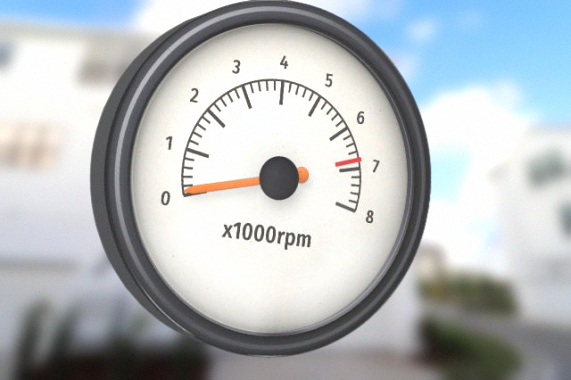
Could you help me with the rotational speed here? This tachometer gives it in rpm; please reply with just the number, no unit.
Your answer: 100
